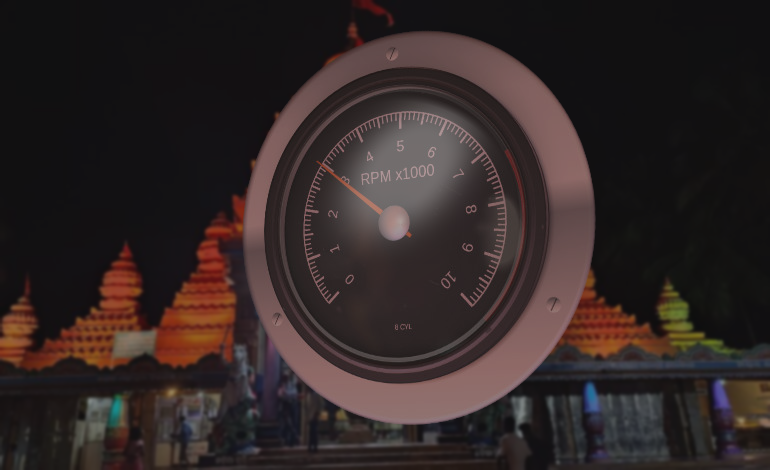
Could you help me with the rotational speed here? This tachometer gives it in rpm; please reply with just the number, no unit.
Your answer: 3000
